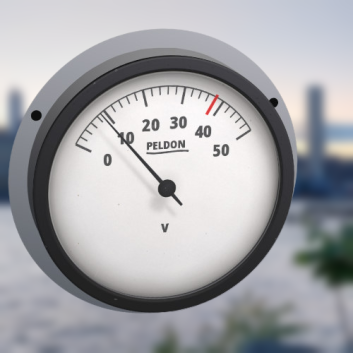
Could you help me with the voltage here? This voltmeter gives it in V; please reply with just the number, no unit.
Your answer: 9
